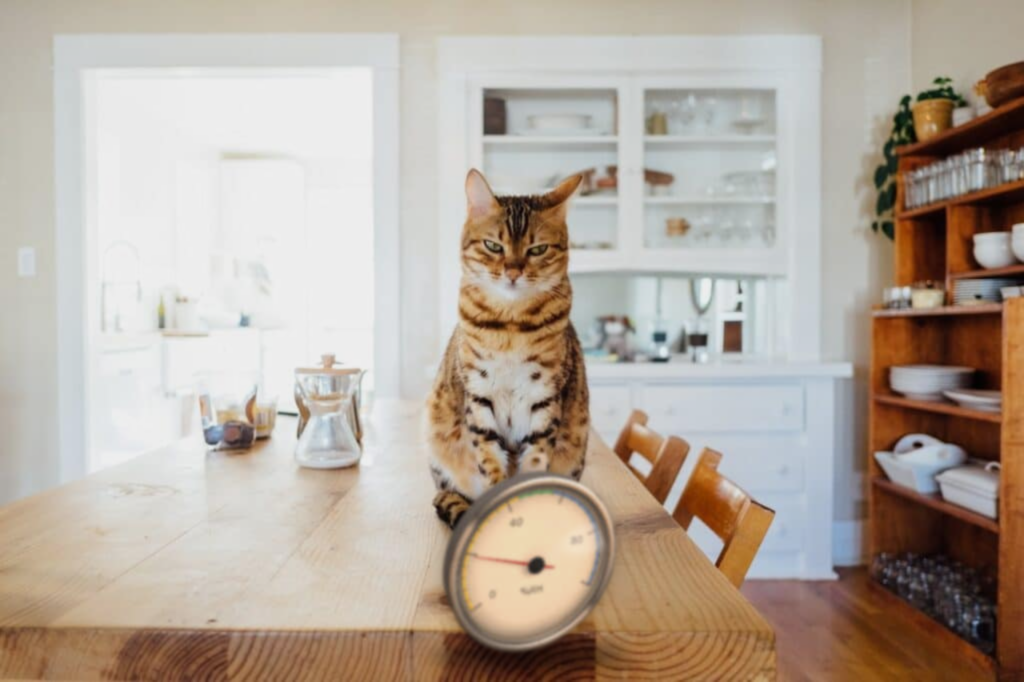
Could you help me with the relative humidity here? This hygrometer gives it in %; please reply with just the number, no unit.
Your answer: 20
